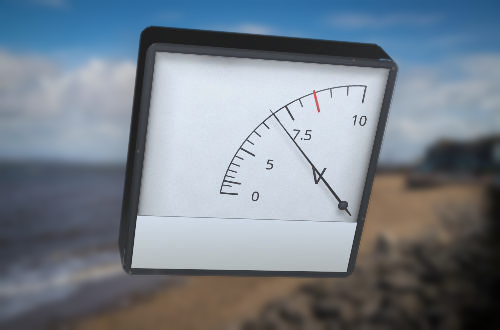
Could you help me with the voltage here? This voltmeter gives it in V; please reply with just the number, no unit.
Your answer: 7
